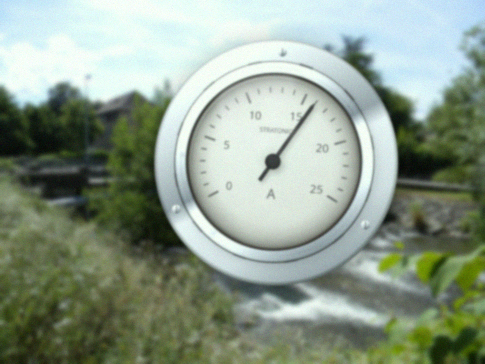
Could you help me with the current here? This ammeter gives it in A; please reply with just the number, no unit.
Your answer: 16
